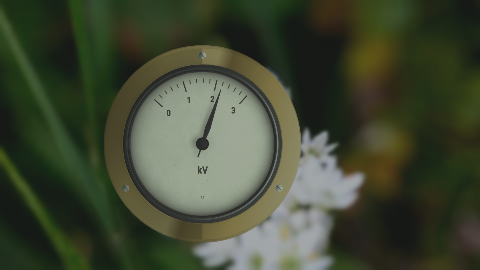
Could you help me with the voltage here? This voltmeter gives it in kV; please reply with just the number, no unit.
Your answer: 2.2
